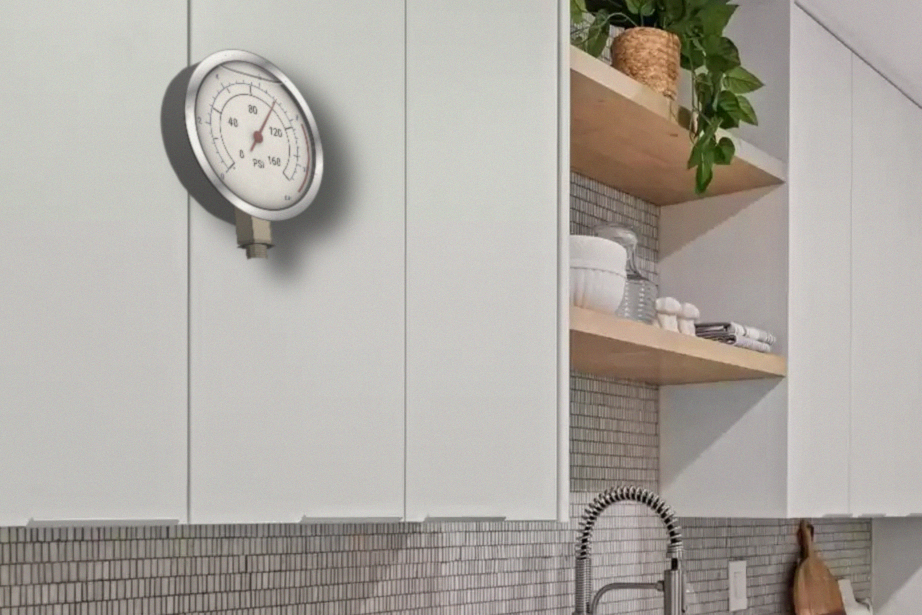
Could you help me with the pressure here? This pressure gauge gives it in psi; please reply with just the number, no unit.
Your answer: 100
